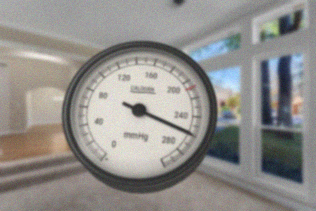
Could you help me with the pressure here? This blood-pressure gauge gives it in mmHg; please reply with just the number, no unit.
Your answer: 260
